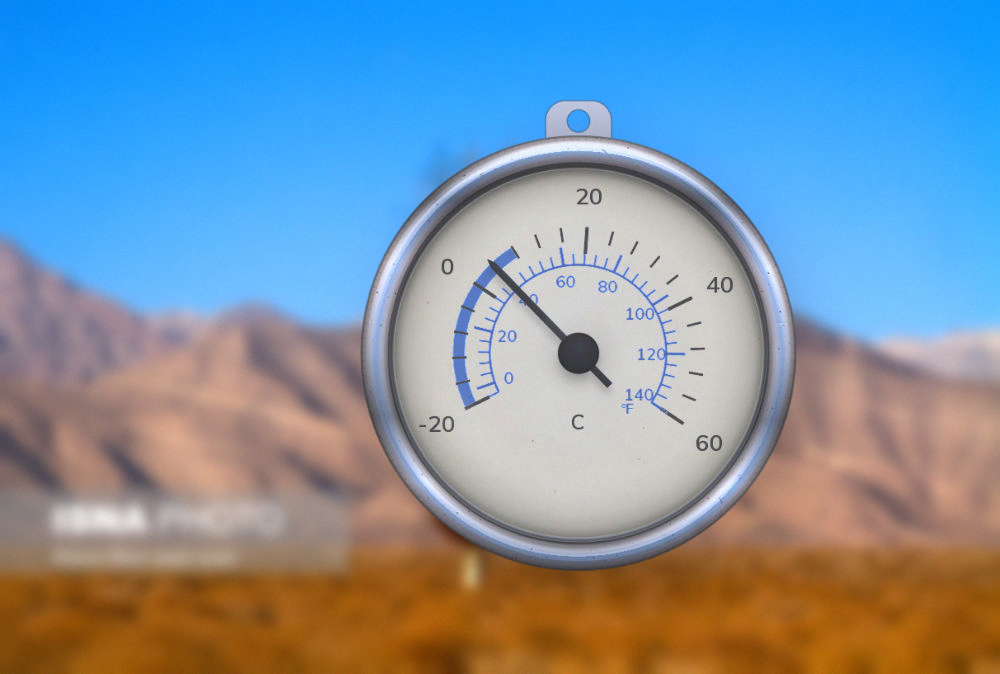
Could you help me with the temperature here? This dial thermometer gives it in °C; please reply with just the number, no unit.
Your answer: 4
